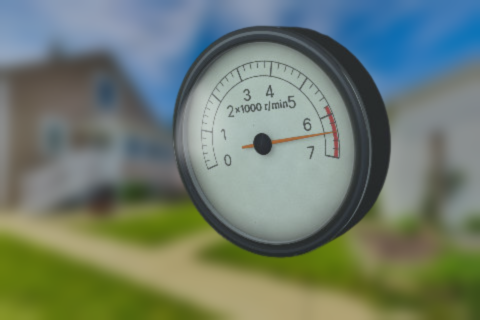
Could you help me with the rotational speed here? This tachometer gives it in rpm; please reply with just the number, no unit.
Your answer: 6400
